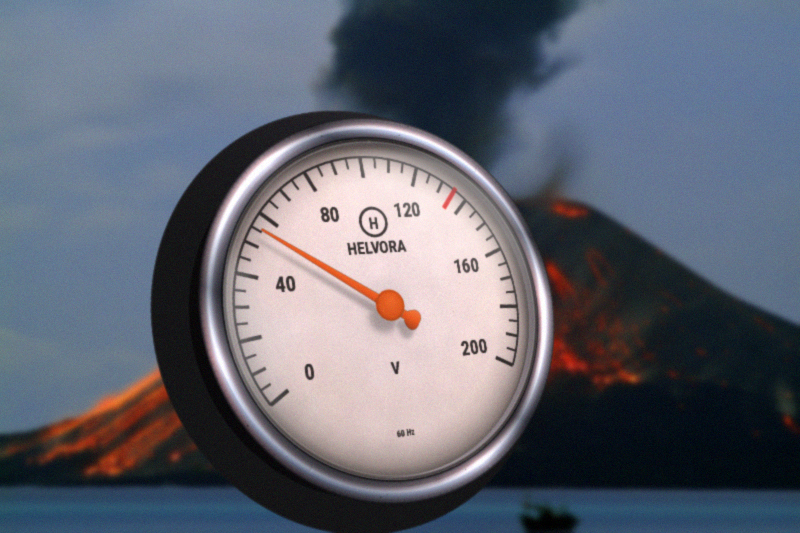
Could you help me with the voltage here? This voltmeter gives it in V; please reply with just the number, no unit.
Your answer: 55
